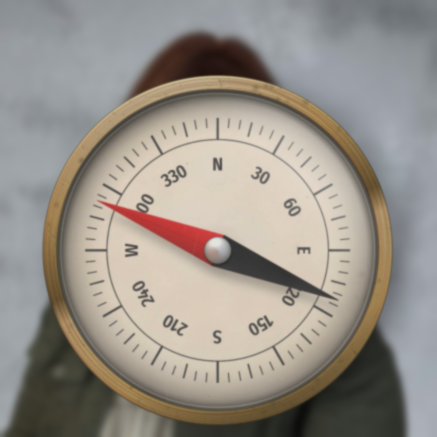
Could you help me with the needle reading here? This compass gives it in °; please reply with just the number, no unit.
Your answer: 292.5
